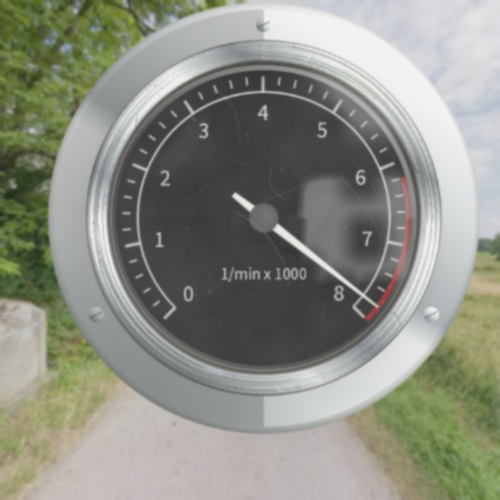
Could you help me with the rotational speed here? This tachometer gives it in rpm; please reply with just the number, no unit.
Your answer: 7800
